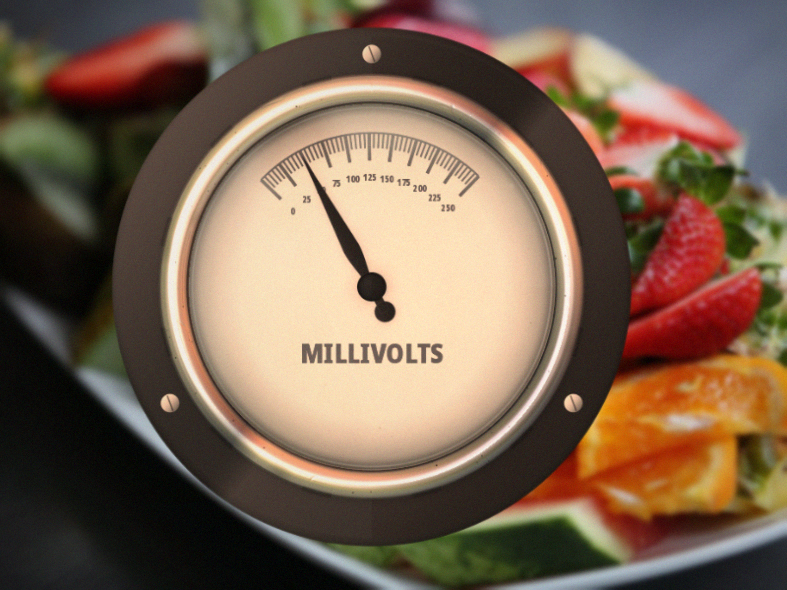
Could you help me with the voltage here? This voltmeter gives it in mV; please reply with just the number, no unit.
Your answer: 50
